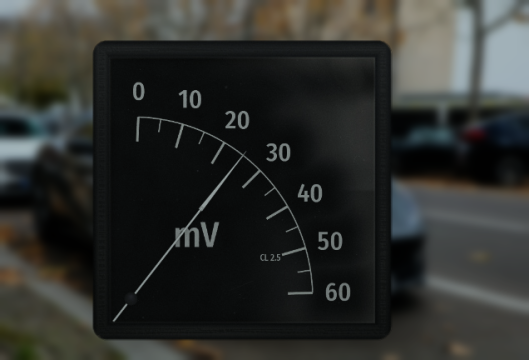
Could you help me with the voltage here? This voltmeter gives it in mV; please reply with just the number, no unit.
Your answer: 25
